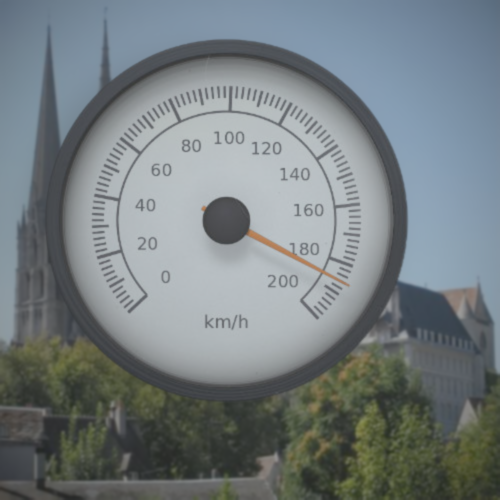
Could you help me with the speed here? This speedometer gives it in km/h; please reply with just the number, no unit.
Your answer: 186
